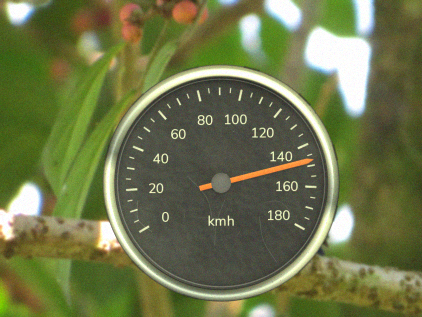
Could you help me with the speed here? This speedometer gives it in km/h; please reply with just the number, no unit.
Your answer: 147.5
